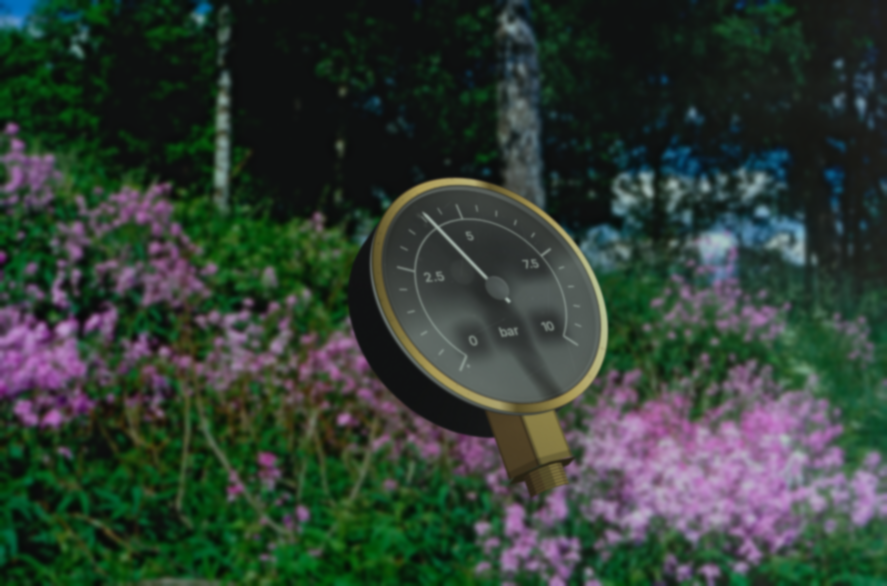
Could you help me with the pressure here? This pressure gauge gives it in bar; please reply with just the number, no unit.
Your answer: 4
